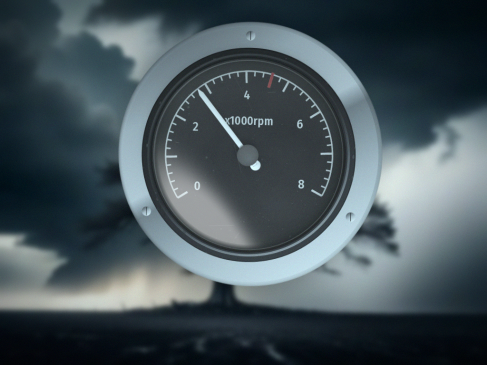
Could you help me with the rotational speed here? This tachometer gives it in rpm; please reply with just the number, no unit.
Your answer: 2800
